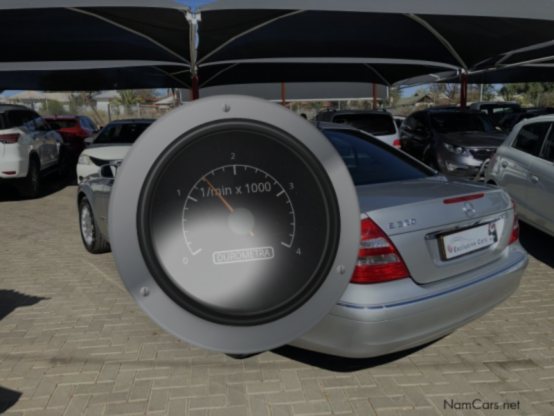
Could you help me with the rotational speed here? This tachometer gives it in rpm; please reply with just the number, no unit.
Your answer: 1400
